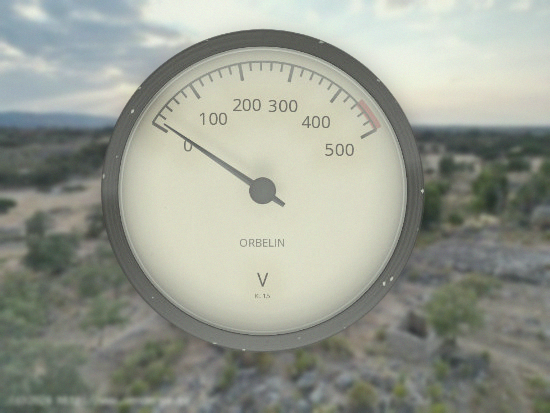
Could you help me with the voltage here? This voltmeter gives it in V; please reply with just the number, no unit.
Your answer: 10
